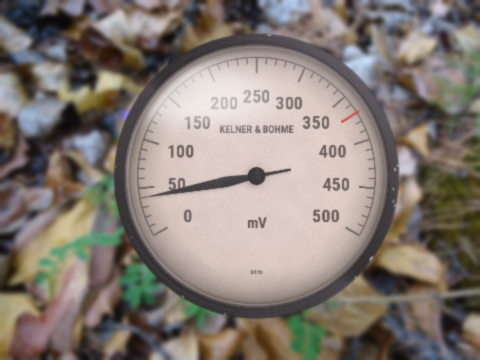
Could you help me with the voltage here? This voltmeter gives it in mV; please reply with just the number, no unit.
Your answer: 40
